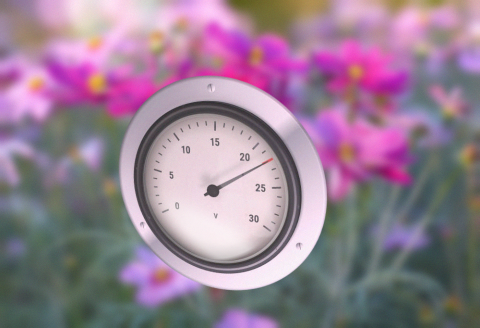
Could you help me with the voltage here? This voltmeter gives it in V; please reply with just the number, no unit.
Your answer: 22
